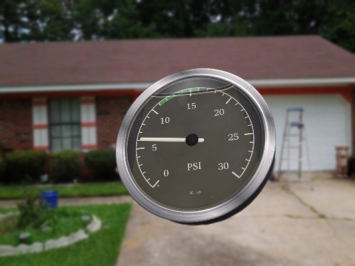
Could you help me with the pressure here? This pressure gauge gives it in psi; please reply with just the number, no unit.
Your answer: 6
